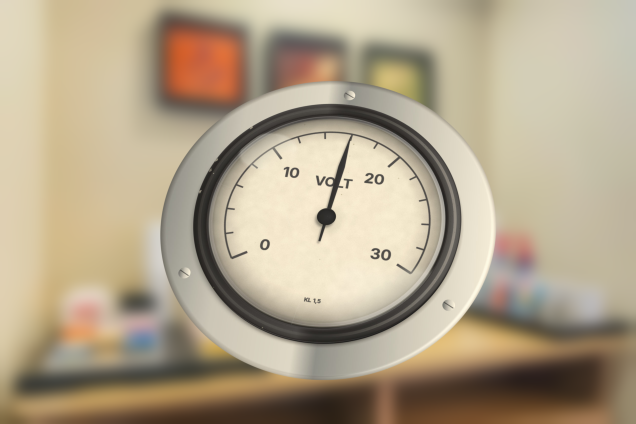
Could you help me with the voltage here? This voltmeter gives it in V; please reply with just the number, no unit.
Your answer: 16
